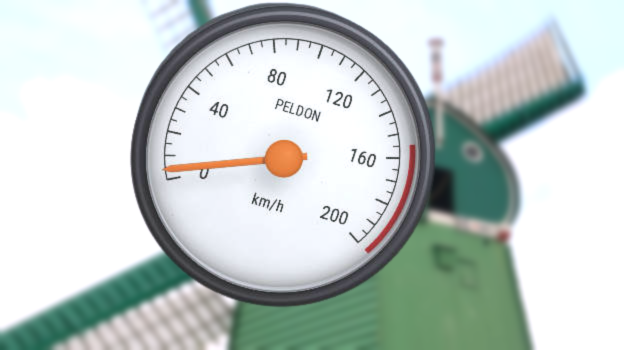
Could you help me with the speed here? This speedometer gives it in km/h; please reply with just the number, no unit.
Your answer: 5
